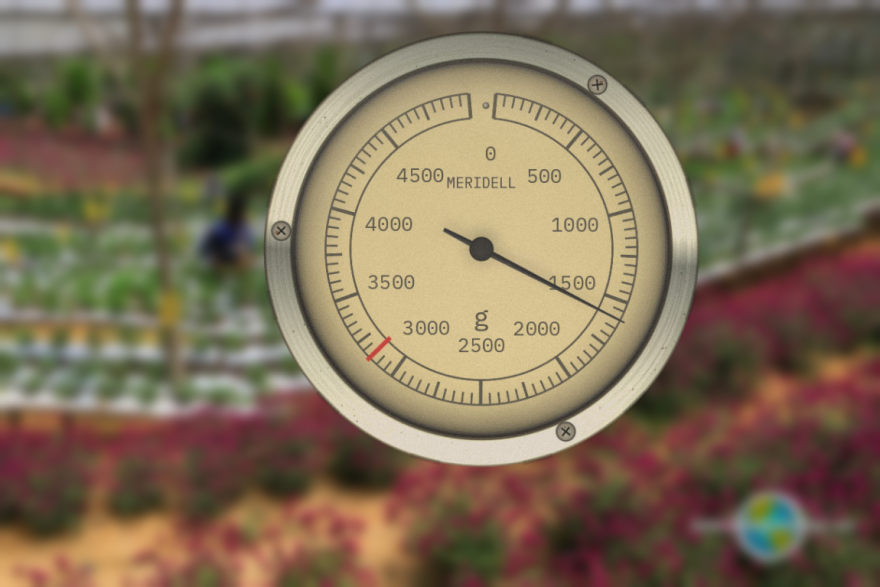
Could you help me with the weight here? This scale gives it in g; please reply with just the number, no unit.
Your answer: 1600
